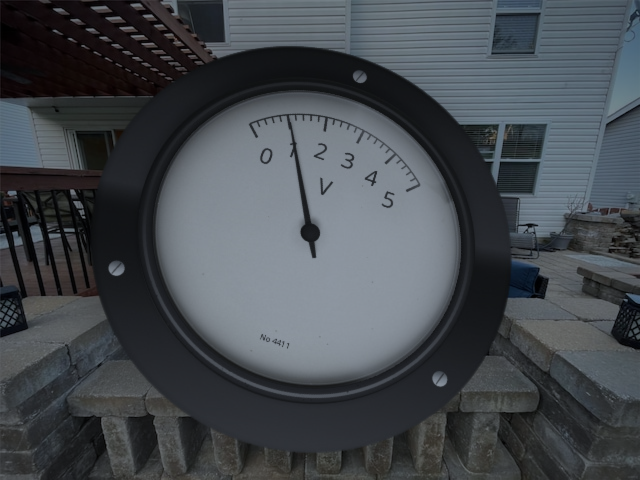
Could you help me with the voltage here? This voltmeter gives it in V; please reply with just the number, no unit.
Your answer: 1
